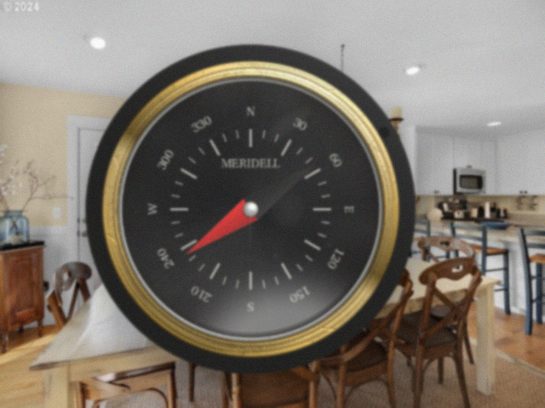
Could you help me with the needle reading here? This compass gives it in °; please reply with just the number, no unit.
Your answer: 235
